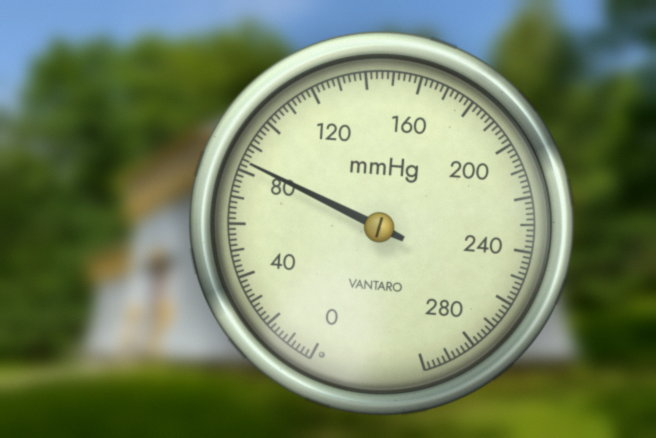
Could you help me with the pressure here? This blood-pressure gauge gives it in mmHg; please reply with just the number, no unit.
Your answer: 84
